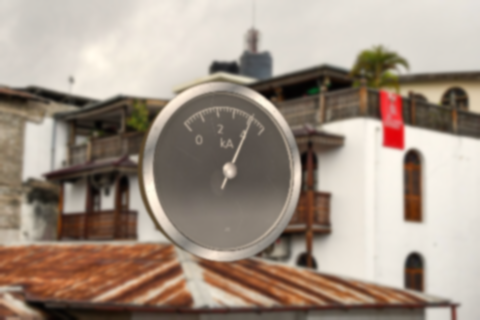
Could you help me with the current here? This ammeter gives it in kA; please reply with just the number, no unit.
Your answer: 4
